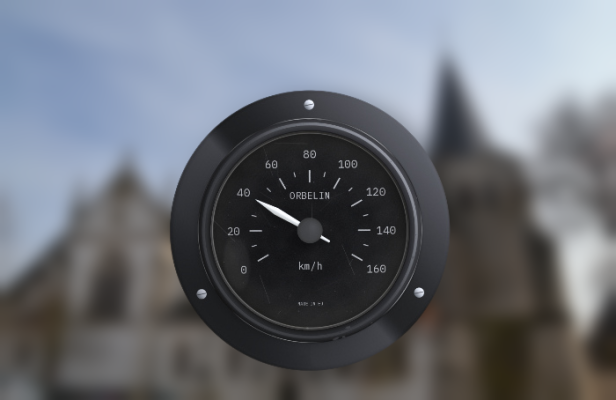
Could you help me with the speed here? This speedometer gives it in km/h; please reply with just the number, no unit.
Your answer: 40
